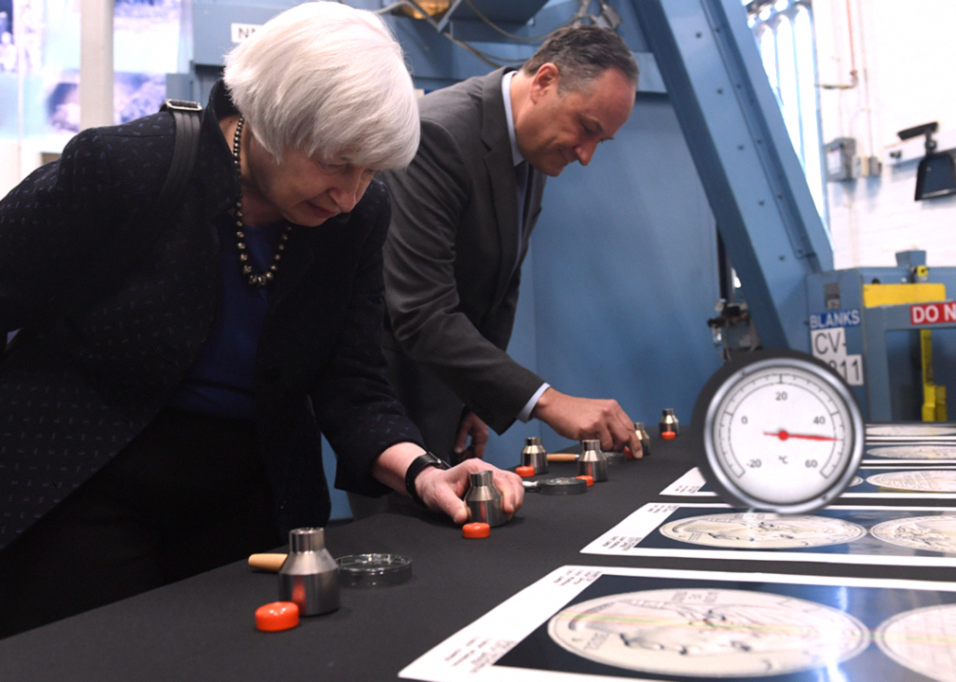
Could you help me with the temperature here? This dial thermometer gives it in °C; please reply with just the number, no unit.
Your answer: 48
